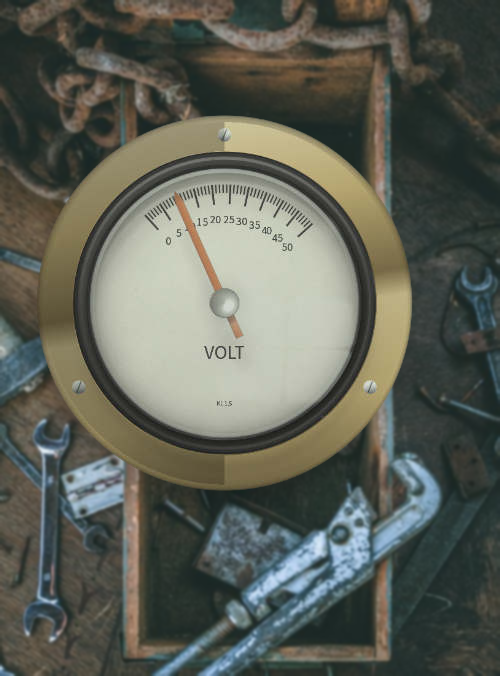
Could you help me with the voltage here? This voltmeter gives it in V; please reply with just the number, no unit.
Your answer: 10
